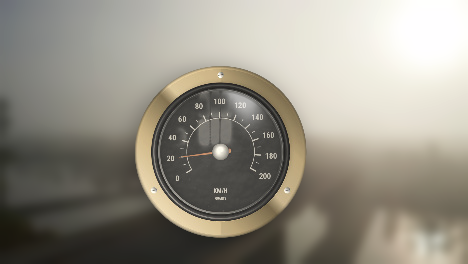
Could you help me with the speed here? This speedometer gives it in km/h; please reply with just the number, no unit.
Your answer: 20
